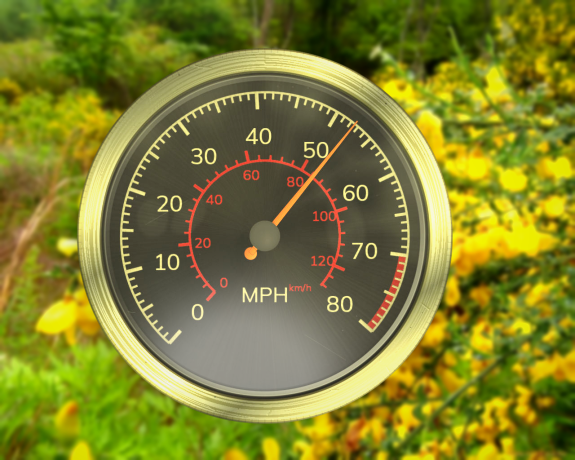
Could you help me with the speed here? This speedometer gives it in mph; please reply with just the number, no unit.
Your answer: 52.5
